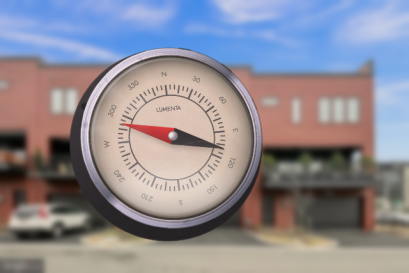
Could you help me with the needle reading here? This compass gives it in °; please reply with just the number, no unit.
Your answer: 290
